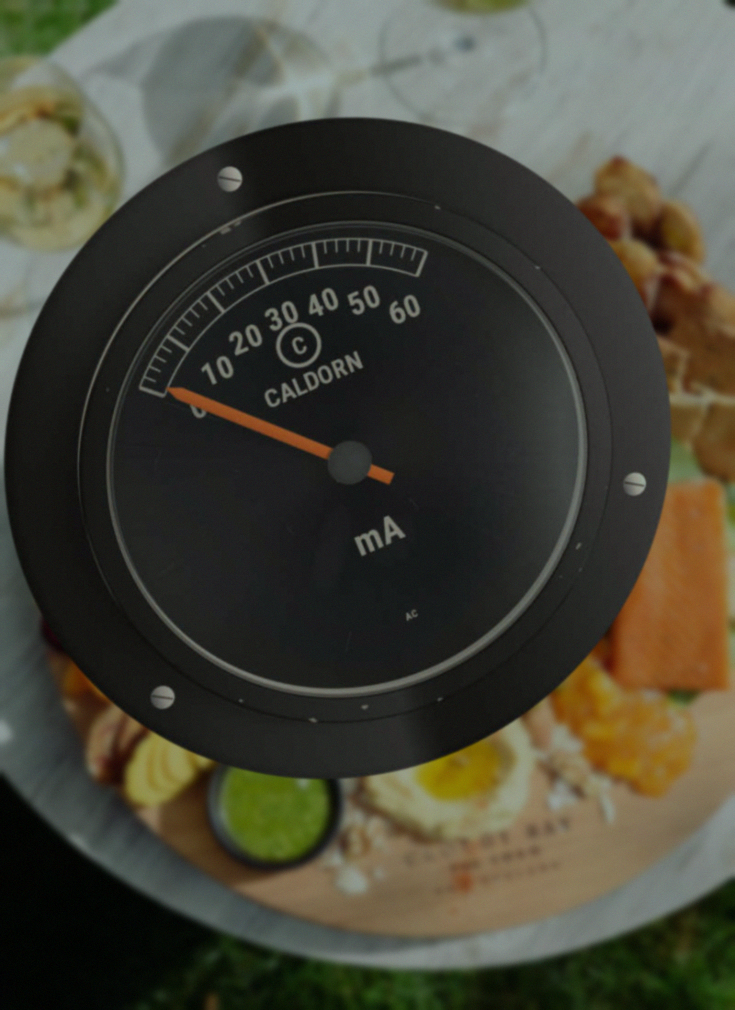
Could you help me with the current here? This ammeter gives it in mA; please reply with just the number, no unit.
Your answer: 2
